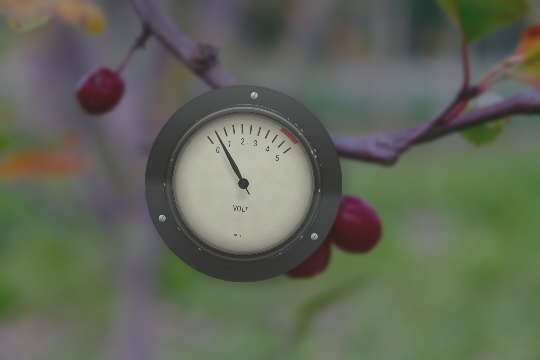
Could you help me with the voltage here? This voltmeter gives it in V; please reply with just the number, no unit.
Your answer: 0.5
